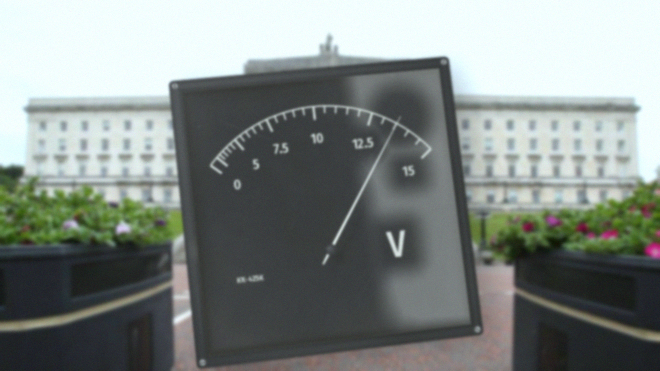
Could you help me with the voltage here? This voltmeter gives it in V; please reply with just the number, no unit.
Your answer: 13.5
